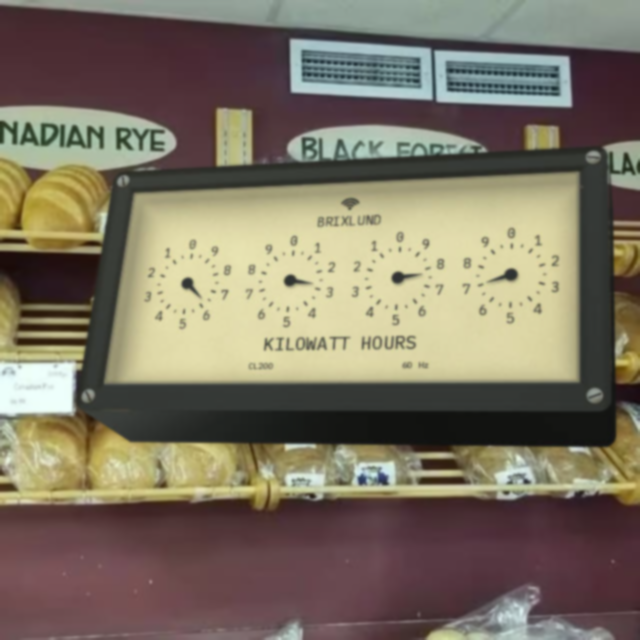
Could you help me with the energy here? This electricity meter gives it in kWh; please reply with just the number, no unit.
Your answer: 6277
